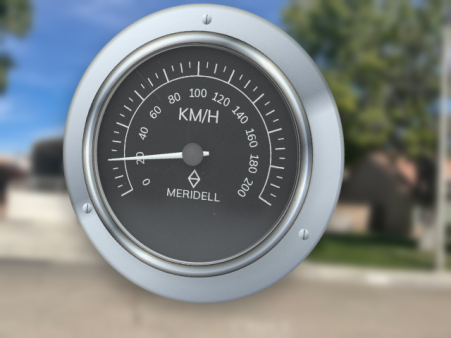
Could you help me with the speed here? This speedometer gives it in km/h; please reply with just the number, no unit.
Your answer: 20
